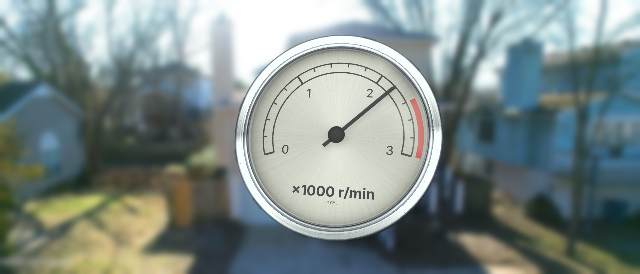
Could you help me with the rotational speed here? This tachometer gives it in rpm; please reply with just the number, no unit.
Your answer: 2200
